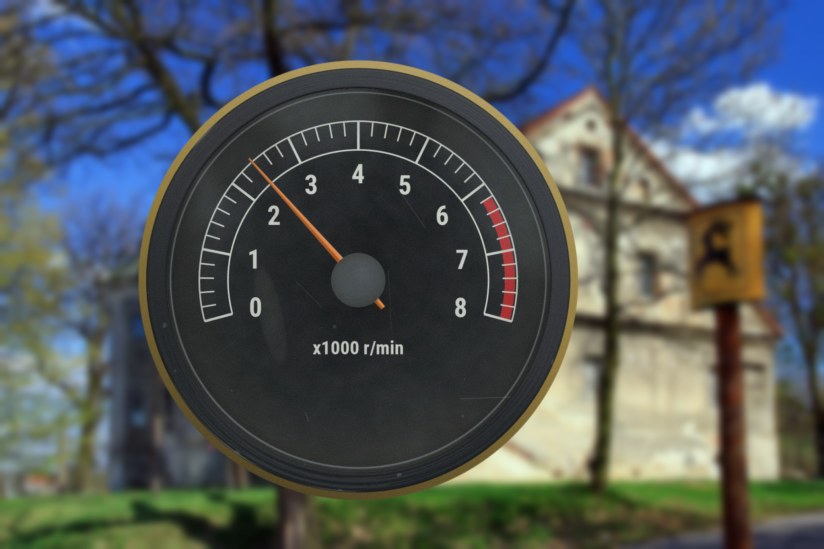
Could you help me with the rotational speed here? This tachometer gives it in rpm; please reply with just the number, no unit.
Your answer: 2400
